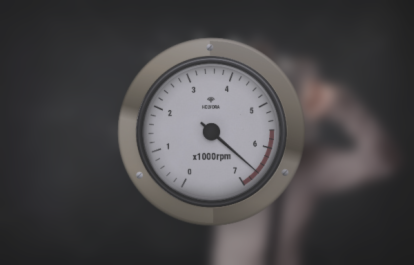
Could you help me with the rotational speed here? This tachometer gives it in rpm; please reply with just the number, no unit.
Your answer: 6600
